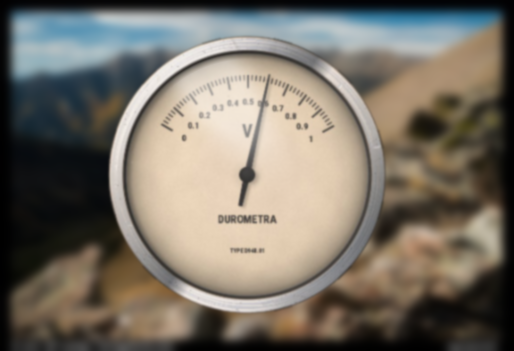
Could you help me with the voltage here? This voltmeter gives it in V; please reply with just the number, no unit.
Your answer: 0.6
